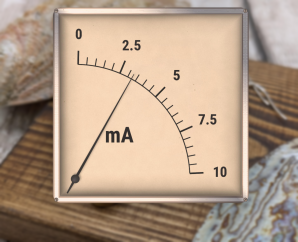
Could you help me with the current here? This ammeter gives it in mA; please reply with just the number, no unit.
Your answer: 3.25
